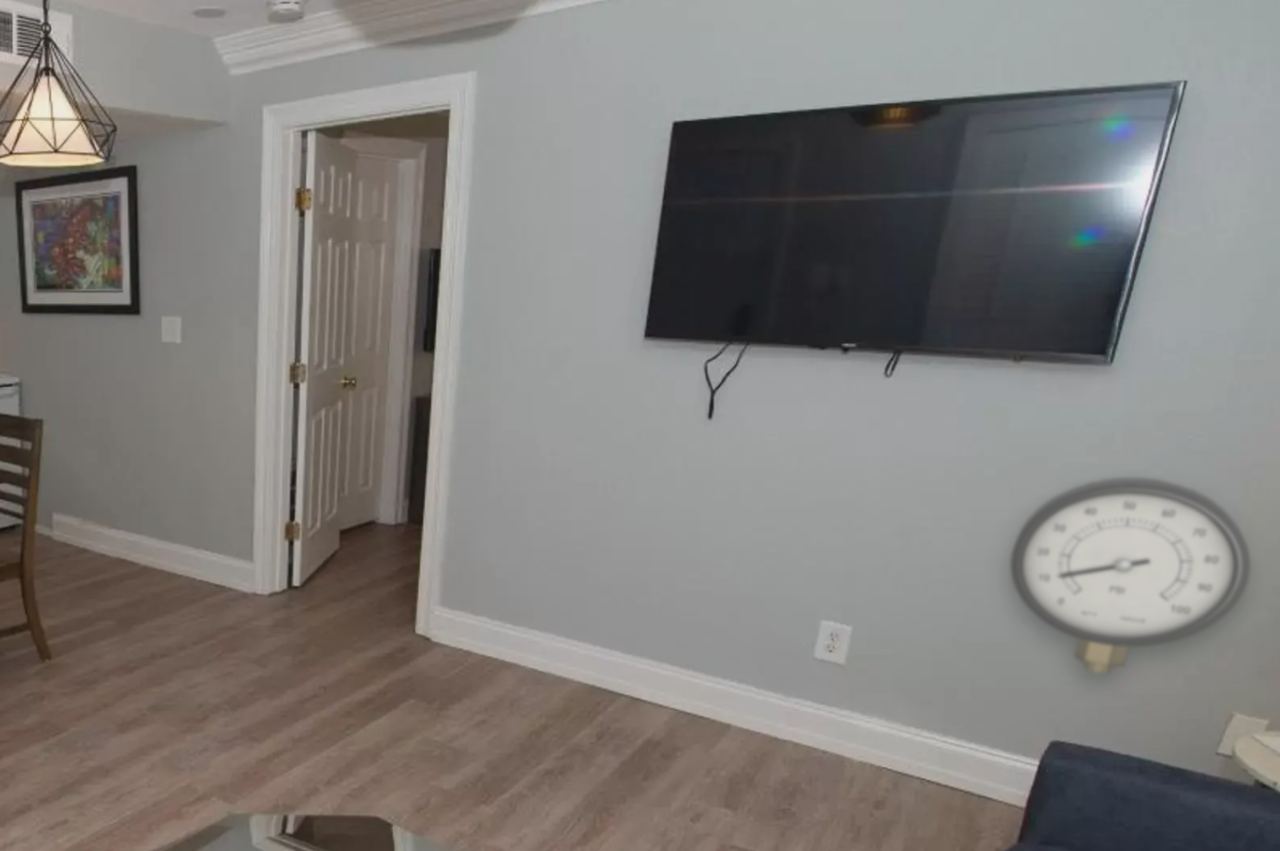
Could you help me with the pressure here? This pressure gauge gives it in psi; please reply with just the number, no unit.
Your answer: 10
